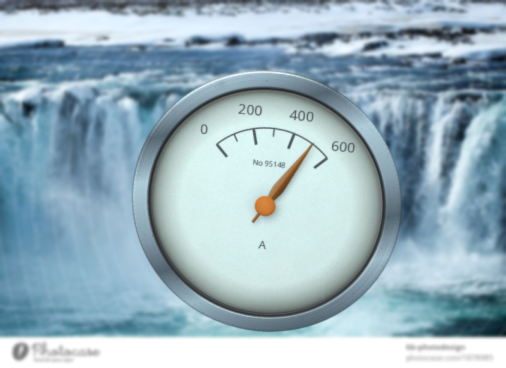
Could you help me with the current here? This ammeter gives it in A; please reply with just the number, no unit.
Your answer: 500
